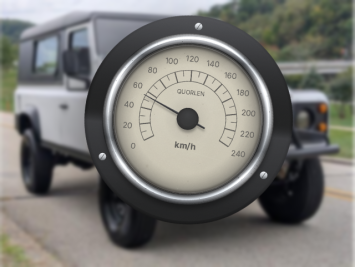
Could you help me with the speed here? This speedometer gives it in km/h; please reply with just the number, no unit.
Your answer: 55
